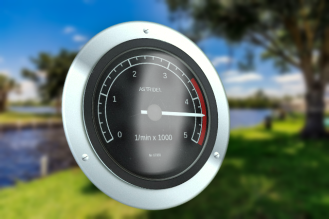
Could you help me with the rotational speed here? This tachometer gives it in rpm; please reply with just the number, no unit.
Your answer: 4400
